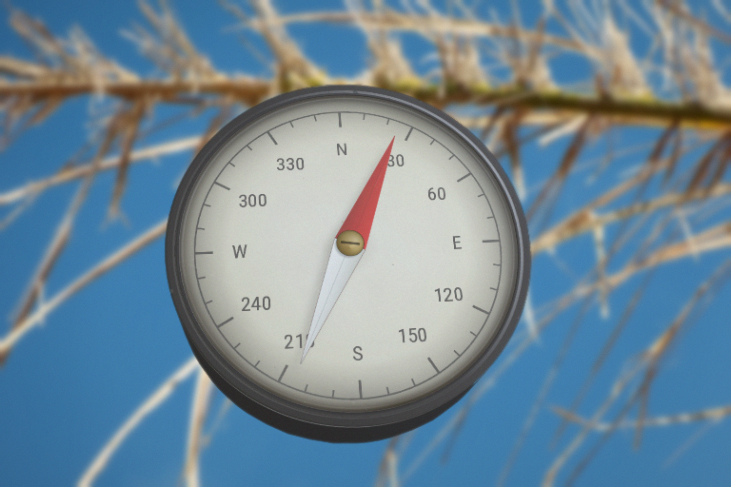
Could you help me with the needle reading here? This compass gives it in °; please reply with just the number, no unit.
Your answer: 25
